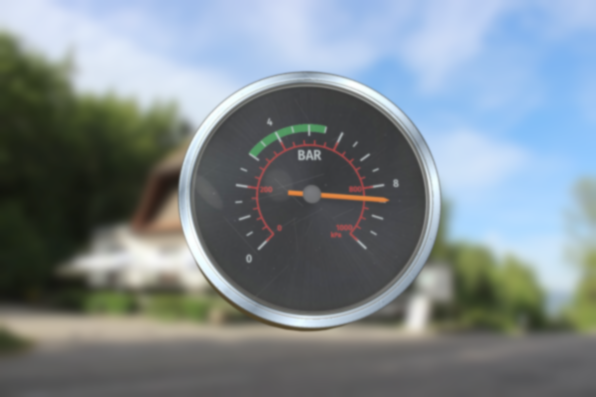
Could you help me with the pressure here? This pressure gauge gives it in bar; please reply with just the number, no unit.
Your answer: 8.5
